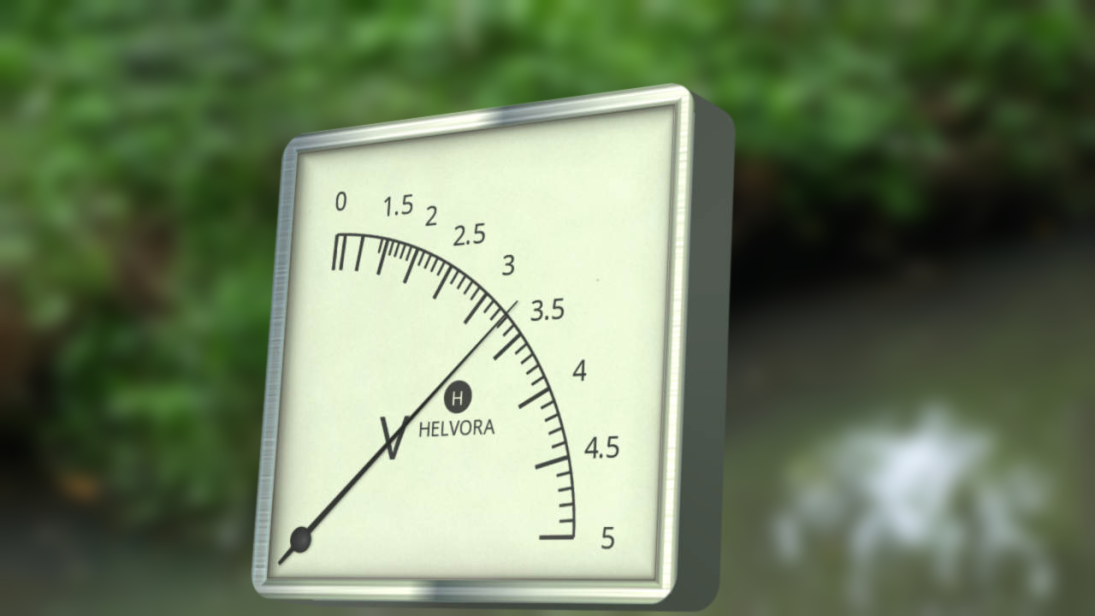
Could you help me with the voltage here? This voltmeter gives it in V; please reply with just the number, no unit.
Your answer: 3.3
